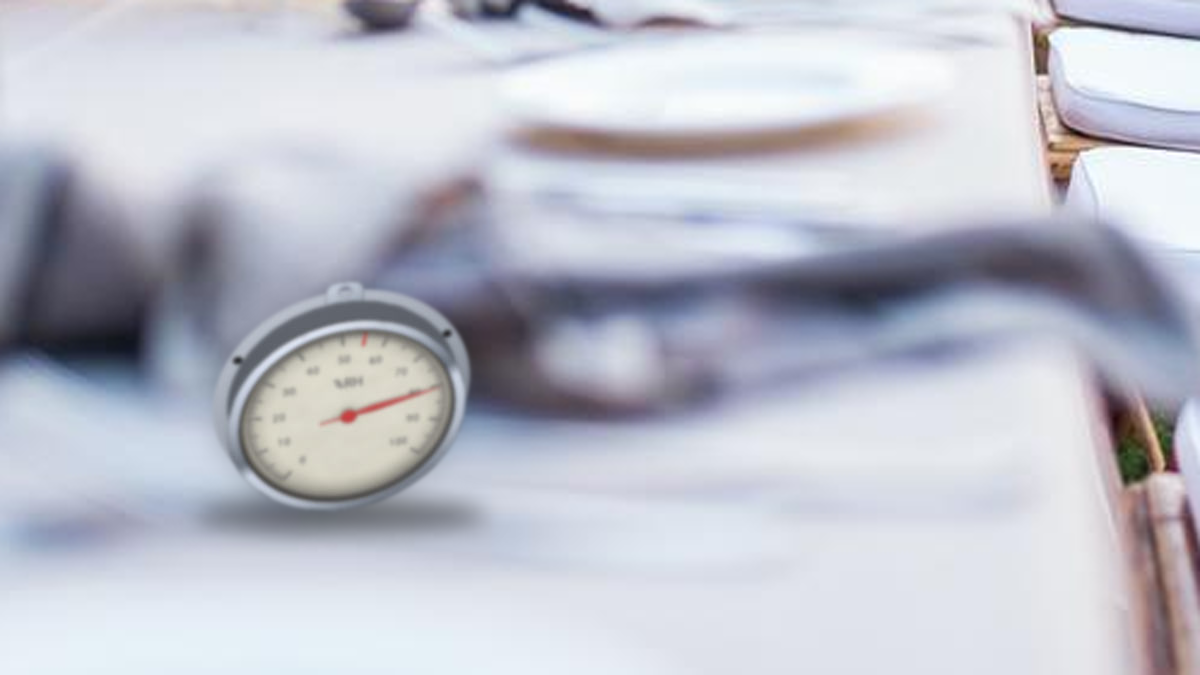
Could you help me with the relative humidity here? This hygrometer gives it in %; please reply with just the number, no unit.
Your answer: 80
